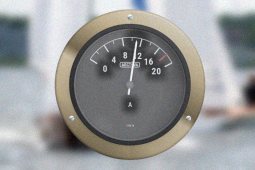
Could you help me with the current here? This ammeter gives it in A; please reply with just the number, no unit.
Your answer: 11
